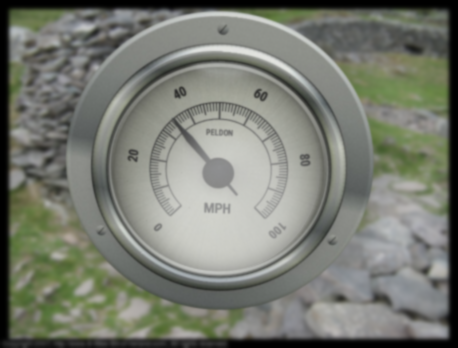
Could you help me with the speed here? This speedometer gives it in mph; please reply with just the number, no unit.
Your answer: 35
